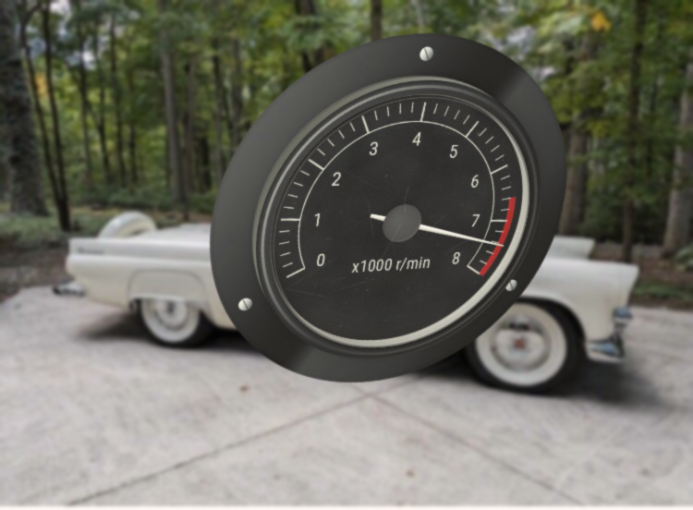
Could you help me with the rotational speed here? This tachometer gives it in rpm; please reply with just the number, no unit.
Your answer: 7400
